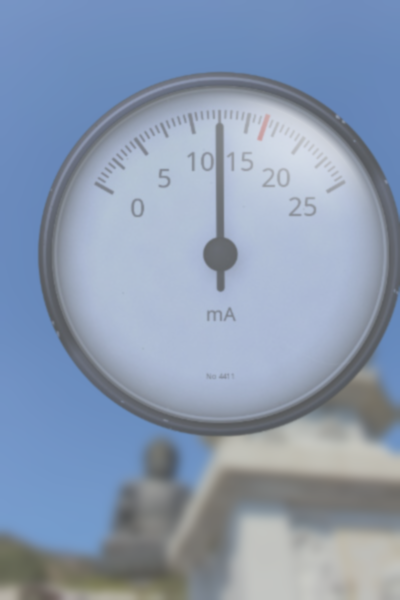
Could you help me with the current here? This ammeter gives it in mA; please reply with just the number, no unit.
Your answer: 12.5
